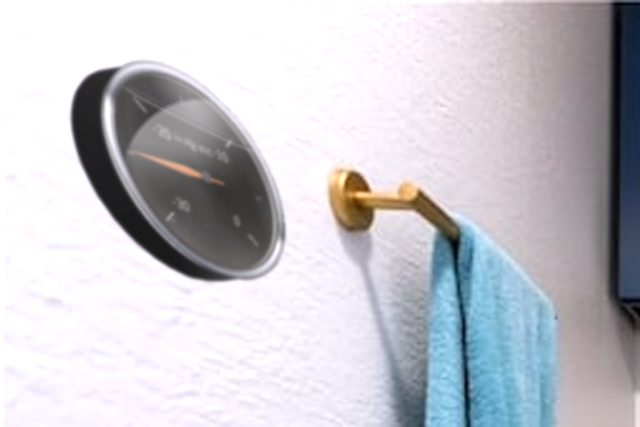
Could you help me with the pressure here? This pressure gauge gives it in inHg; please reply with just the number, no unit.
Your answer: -25
